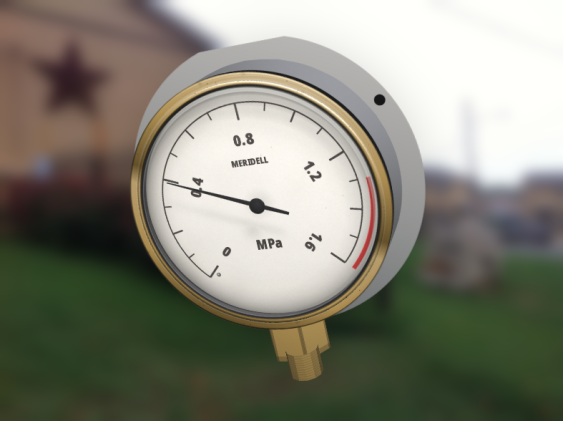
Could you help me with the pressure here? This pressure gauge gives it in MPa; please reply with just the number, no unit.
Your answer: 0.4
